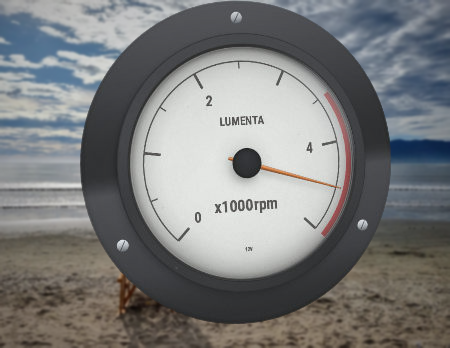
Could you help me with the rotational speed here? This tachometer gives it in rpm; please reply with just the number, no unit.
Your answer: 4500
